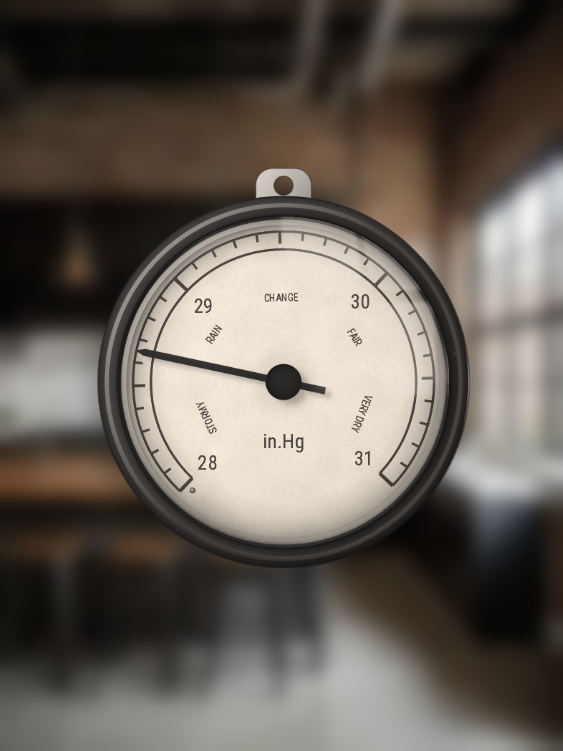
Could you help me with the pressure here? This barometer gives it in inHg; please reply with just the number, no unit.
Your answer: 28.65
